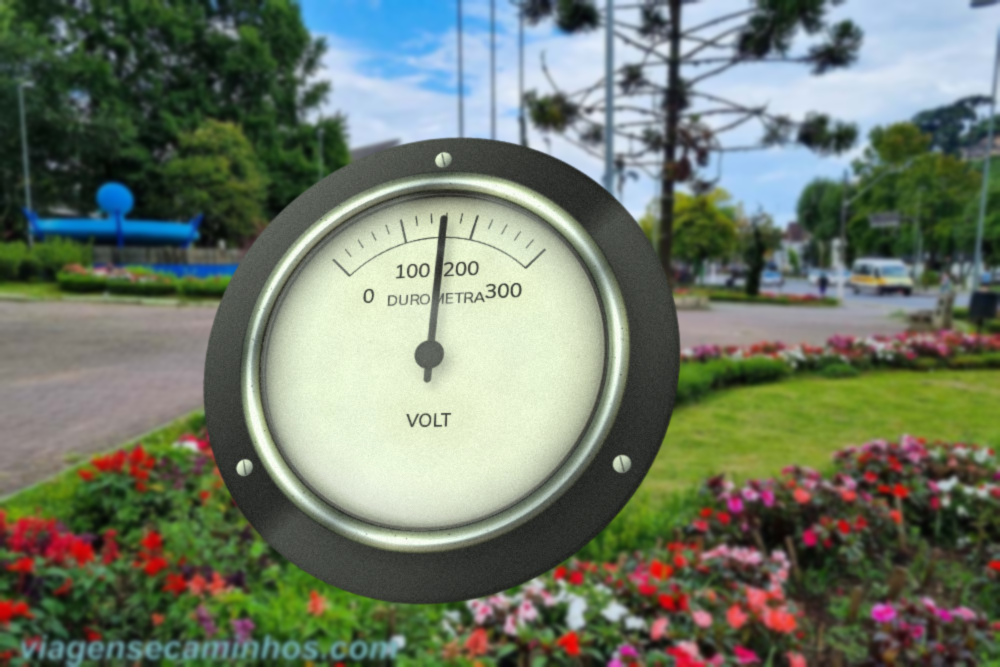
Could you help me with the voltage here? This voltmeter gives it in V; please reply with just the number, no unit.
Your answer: 160
